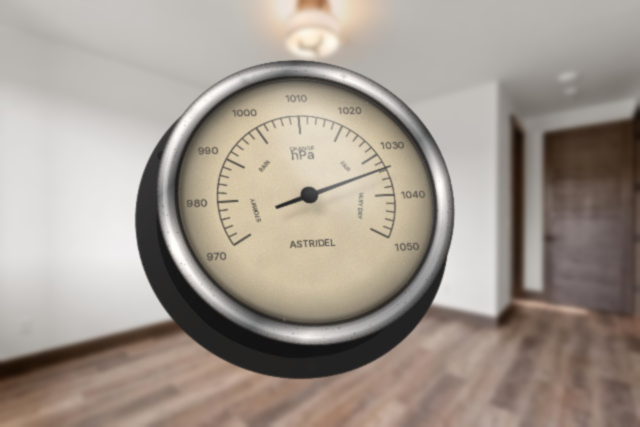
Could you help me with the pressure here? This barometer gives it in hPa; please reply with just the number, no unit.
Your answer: 1034
